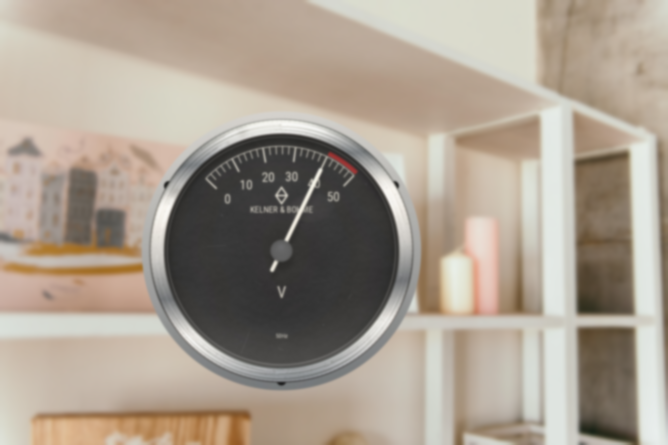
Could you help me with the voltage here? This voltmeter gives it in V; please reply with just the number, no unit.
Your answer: 40
